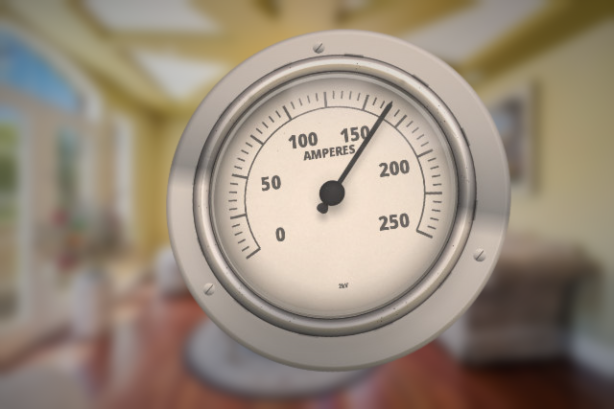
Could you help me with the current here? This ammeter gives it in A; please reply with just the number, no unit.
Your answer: 165
